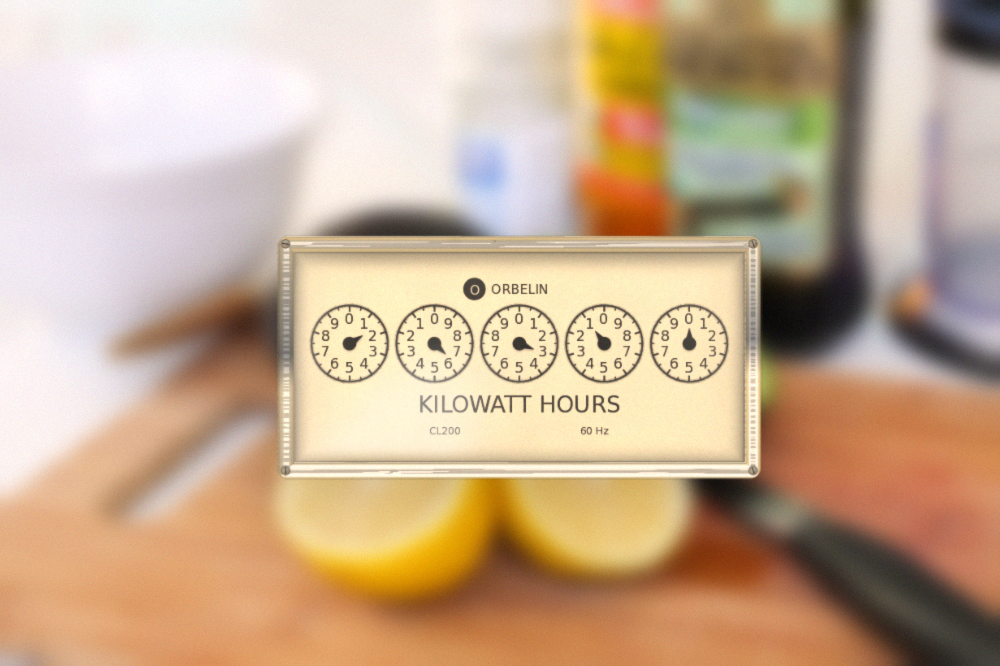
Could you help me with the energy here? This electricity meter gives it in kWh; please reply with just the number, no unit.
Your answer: 16310
